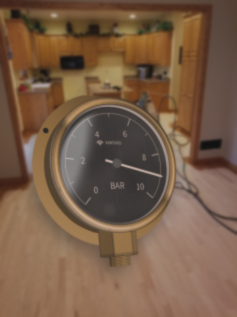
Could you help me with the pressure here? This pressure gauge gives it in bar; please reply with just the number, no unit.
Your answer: 9
